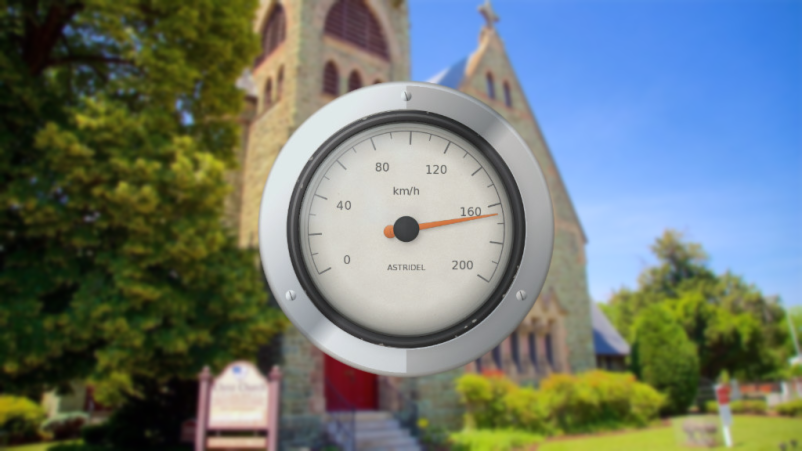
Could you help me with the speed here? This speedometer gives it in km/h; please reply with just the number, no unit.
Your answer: 165
